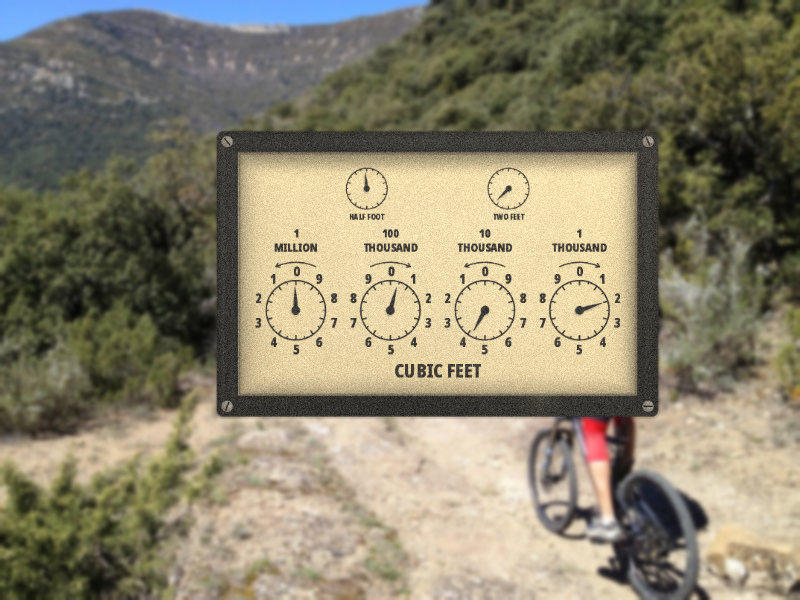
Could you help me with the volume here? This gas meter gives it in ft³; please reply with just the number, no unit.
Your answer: 4200
